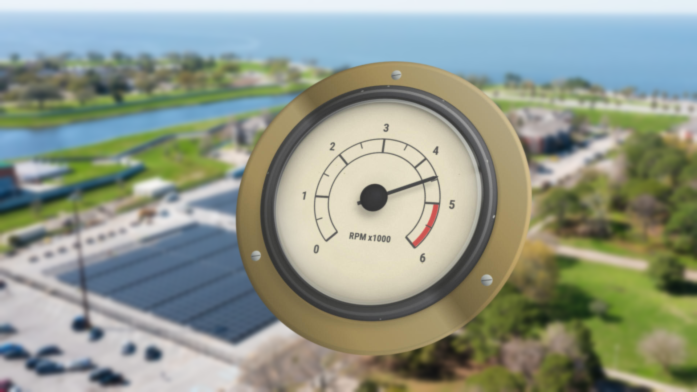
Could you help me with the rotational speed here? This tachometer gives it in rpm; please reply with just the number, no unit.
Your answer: 4500
